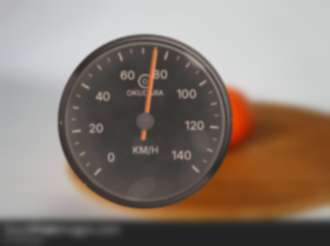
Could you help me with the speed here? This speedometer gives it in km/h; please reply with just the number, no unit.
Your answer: 75
